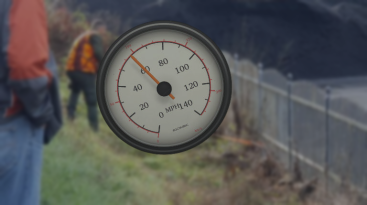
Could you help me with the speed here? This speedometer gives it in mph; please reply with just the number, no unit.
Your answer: 60
